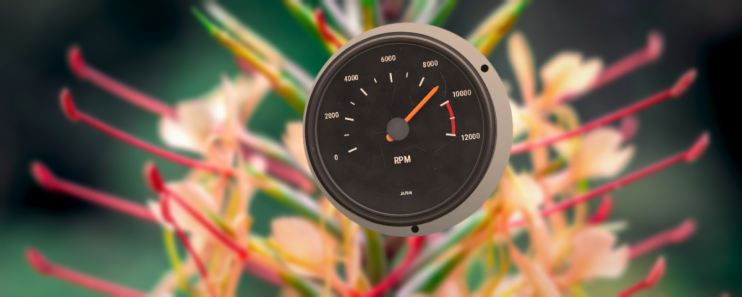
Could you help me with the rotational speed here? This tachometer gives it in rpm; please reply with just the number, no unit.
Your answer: 9000
